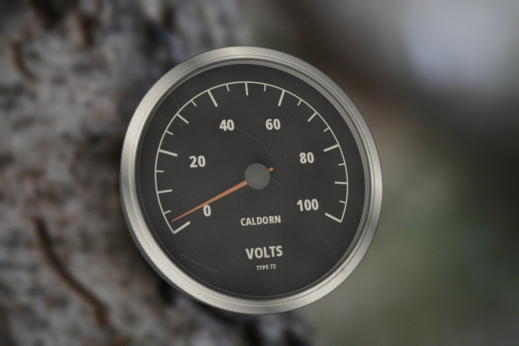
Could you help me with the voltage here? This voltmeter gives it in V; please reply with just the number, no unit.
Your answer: 2.5
